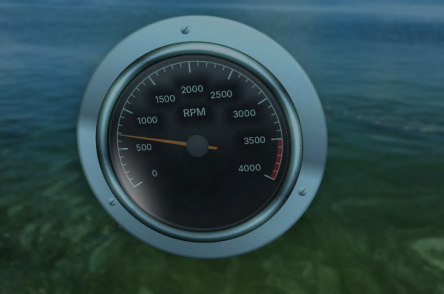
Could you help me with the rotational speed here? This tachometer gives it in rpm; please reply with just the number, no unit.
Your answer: 700
